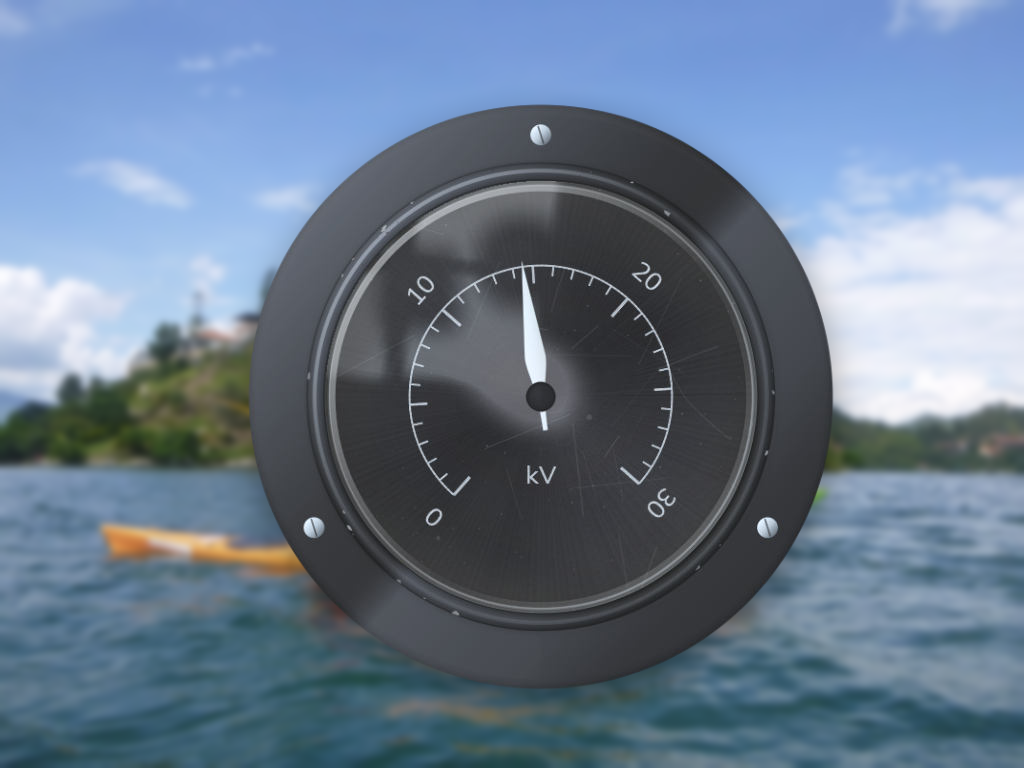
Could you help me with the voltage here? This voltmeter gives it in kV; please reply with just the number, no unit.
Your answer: 14.5
